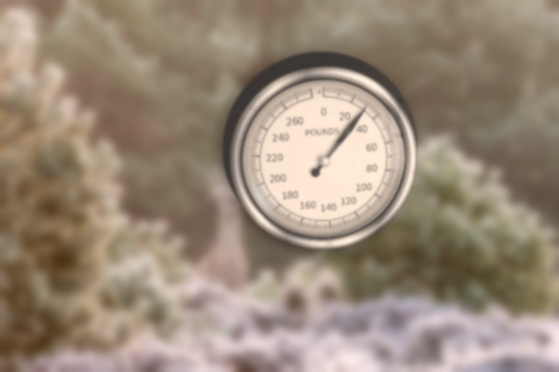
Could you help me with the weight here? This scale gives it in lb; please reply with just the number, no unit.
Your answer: 30
